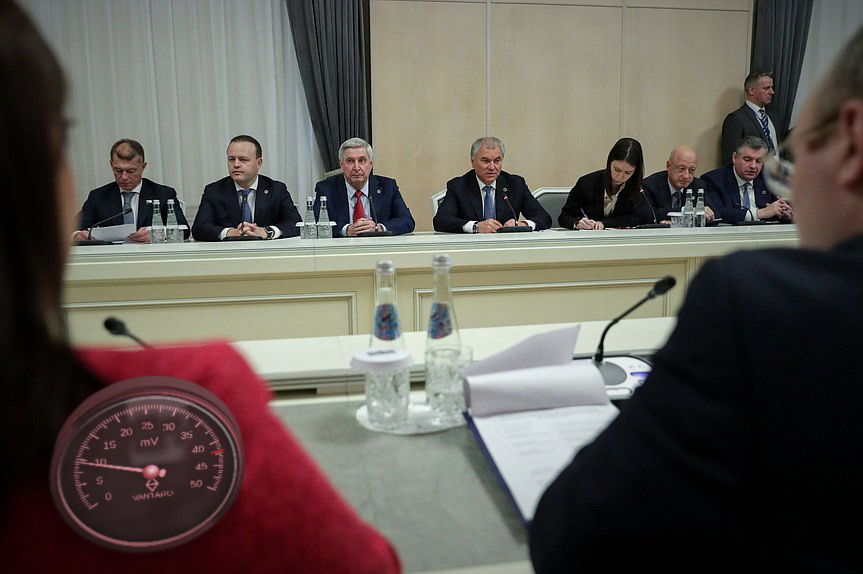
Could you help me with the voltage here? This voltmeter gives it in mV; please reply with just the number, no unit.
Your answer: 10
